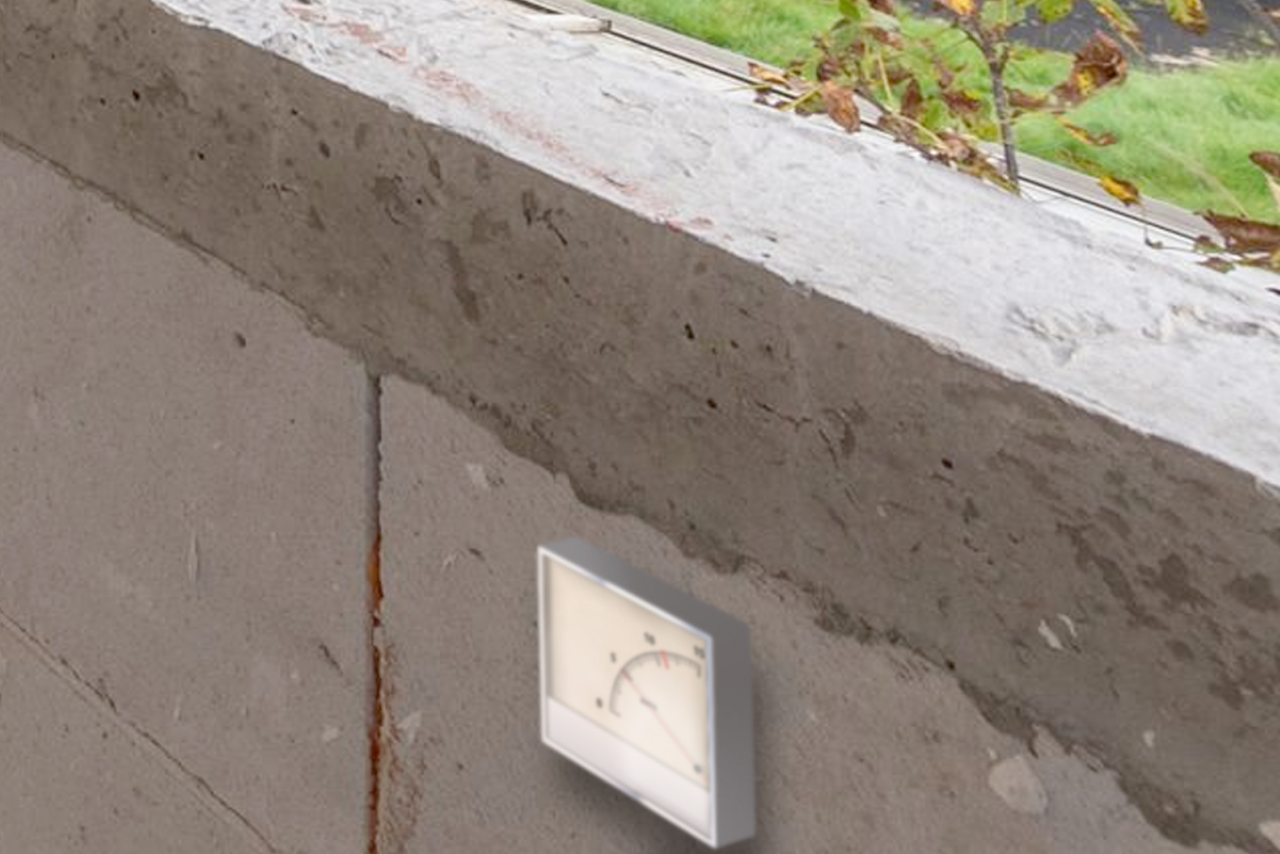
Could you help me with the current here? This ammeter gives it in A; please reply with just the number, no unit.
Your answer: 5
